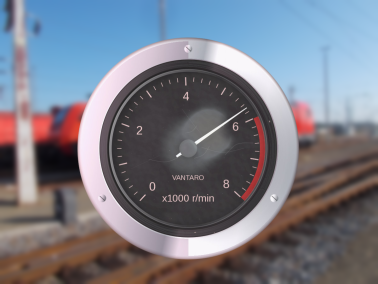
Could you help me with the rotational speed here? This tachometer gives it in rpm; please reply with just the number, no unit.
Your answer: 5700
